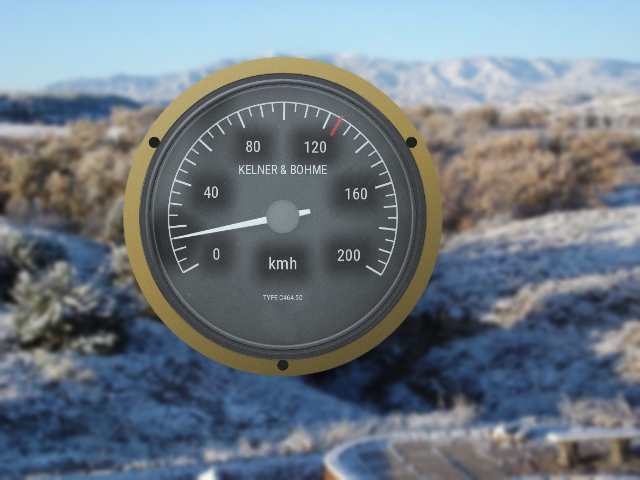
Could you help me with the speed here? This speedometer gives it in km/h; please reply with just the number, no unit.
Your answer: 15
